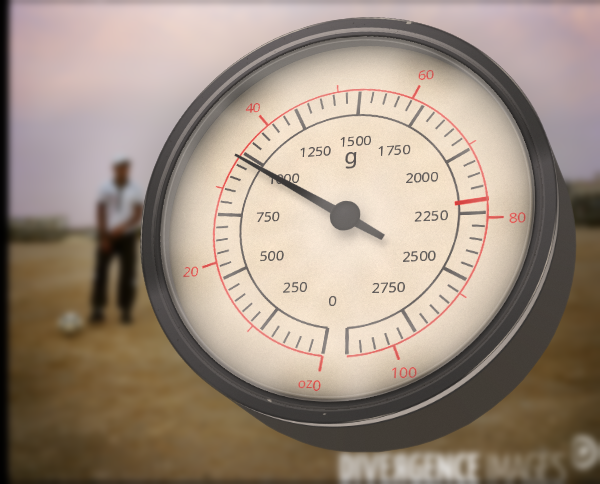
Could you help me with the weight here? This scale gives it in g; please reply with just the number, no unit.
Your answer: 975
